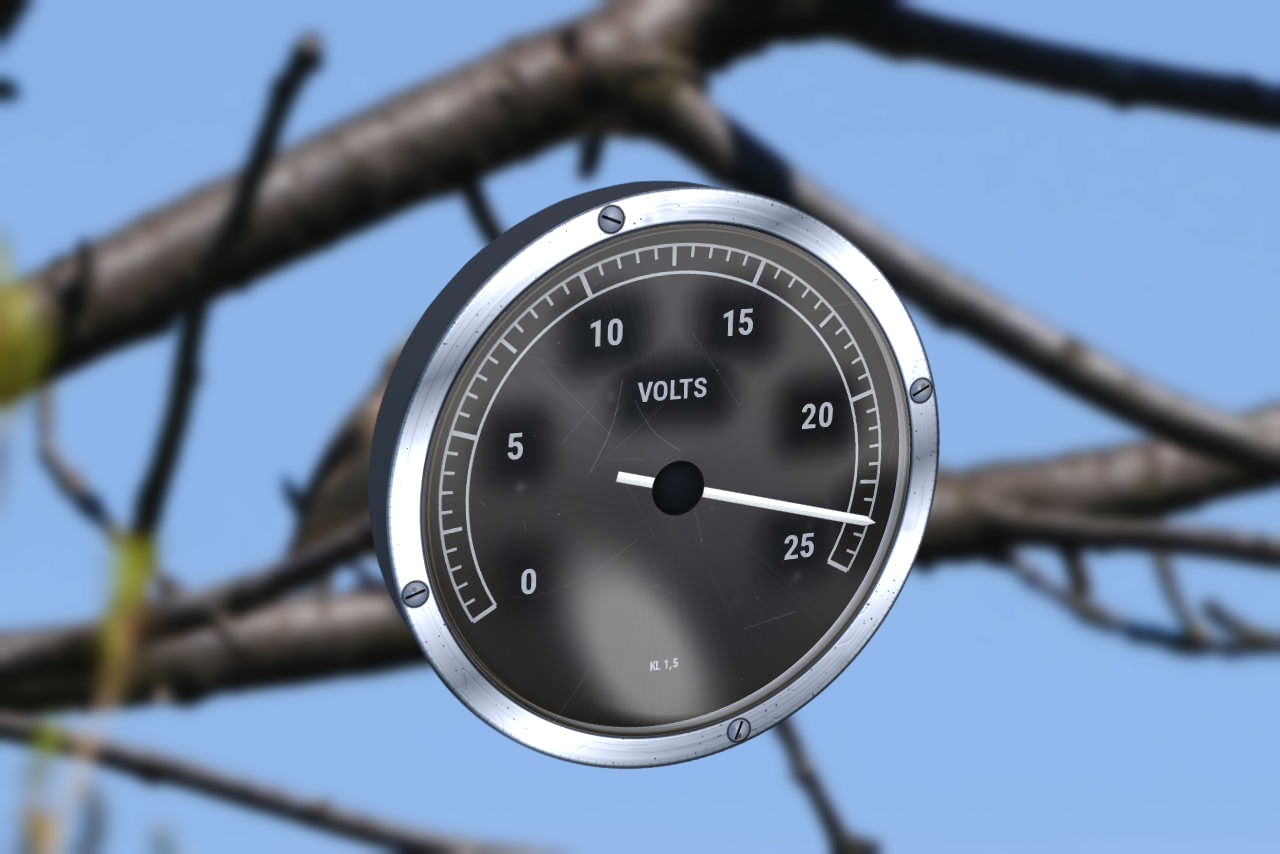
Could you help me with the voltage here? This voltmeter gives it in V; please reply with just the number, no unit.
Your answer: 23.5
